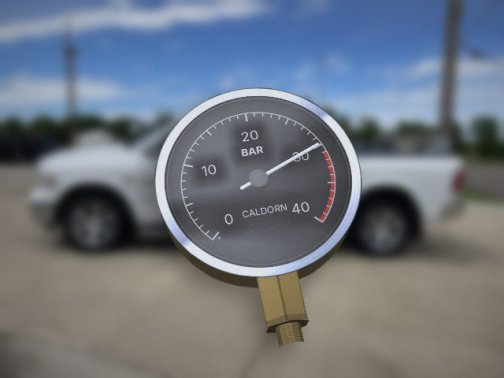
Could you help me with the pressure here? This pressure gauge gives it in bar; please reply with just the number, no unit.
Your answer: 30
